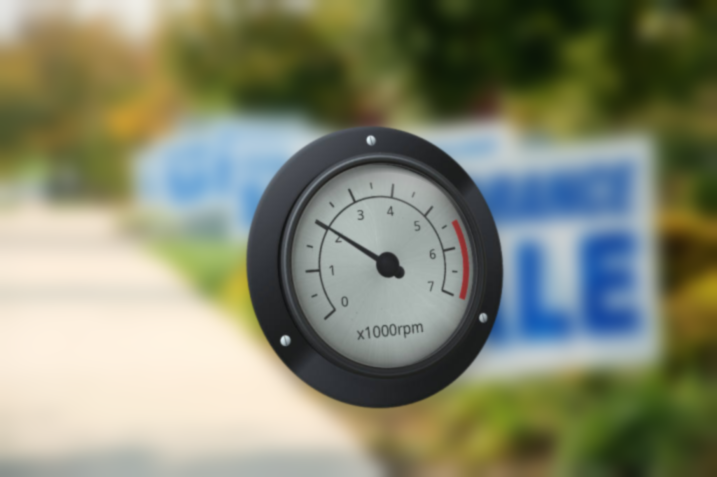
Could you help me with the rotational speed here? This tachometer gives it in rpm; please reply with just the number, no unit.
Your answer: 2000
